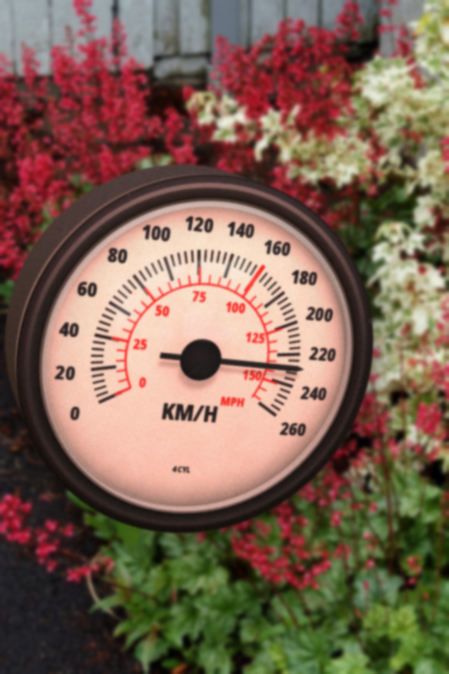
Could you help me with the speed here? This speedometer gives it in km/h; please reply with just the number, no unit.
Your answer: 228
